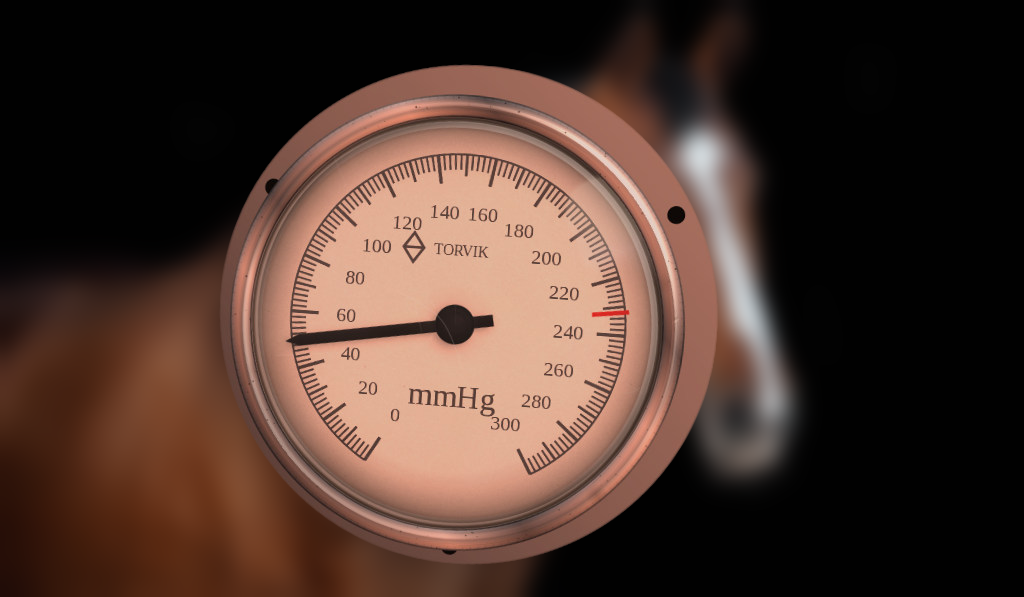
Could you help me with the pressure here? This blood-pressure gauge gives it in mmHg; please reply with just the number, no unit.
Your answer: 50
